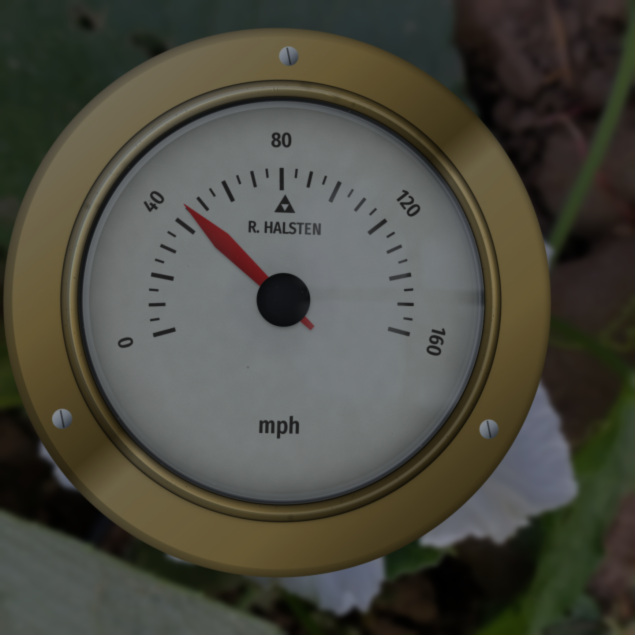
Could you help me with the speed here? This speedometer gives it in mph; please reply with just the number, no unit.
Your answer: 45
